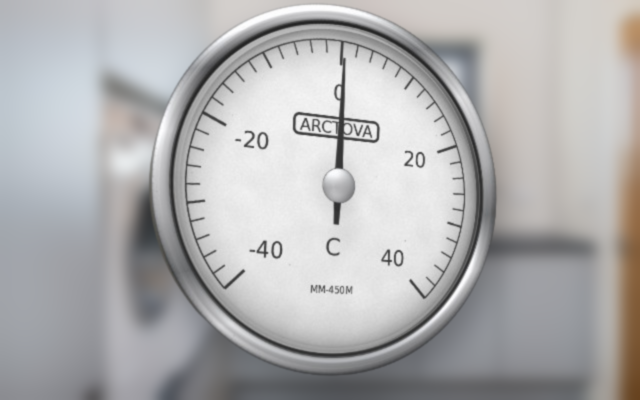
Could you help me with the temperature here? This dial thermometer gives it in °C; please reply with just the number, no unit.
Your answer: 0
